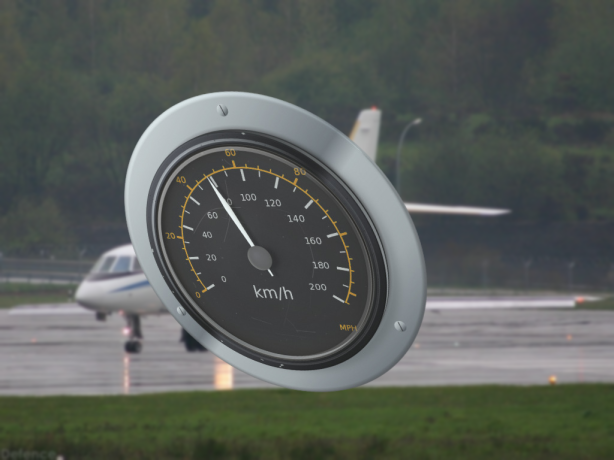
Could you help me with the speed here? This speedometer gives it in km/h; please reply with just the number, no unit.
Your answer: 80
